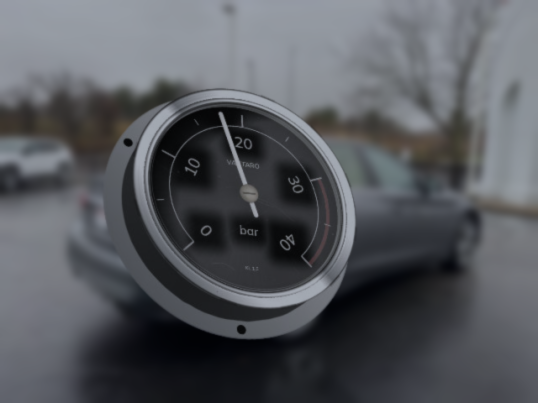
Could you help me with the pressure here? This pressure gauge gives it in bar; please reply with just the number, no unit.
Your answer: 17.5
